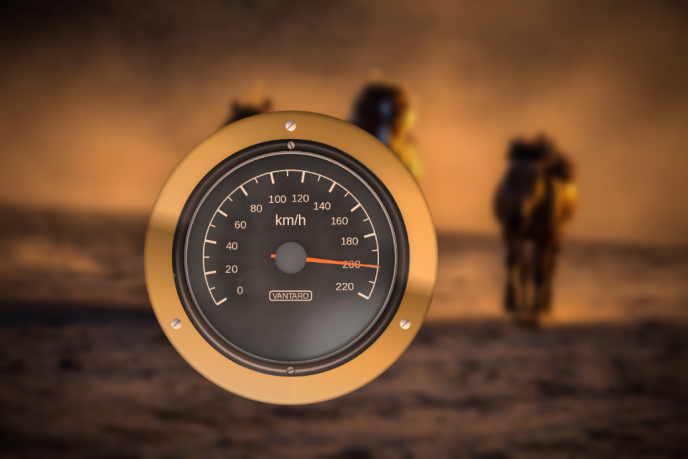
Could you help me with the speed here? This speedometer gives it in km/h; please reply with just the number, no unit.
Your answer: 200
